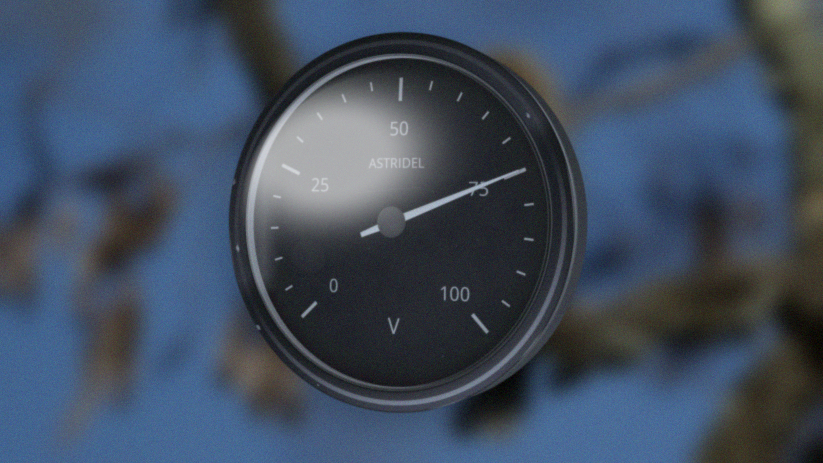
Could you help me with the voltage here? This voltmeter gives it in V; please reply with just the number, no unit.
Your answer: 75
